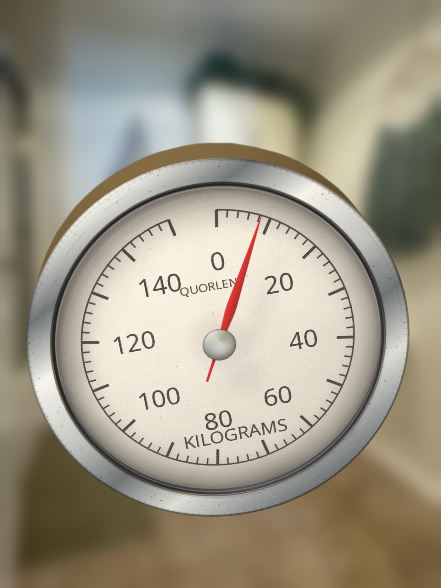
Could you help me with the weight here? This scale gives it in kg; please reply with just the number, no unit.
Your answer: 8
